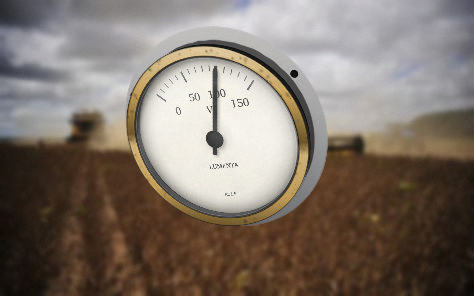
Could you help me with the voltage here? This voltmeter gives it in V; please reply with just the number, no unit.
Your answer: 100
